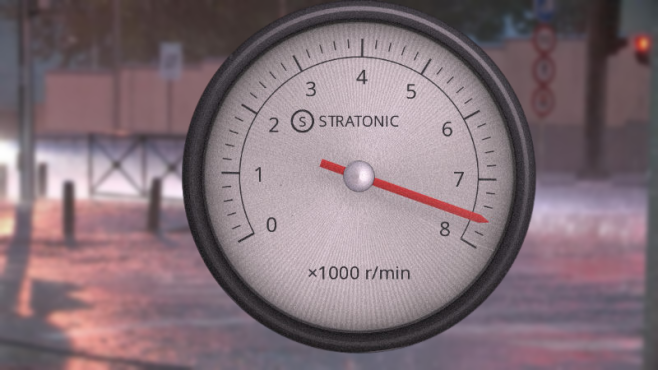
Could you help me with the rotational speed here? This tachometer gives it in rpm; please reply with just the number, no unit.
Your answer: 7600
